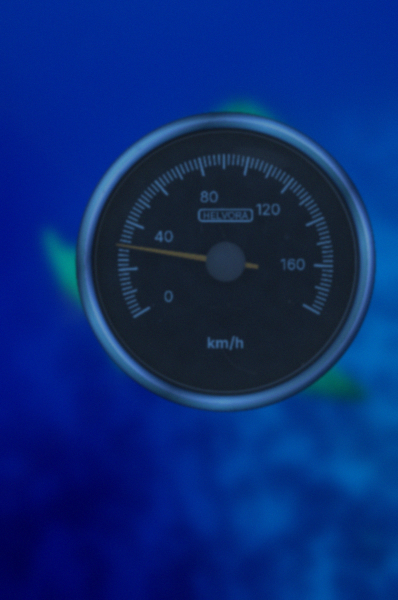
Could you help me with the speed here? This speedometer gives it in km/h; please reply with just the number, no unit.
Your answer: 30
